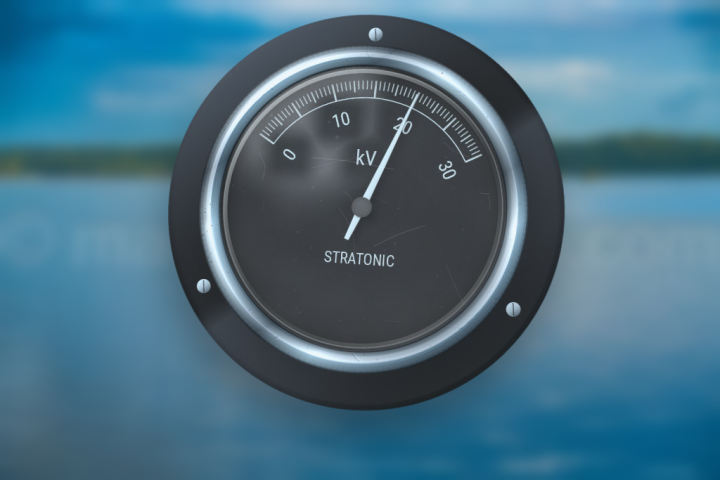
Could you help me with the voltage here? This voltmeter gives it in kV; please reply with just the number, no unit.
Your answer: 20
